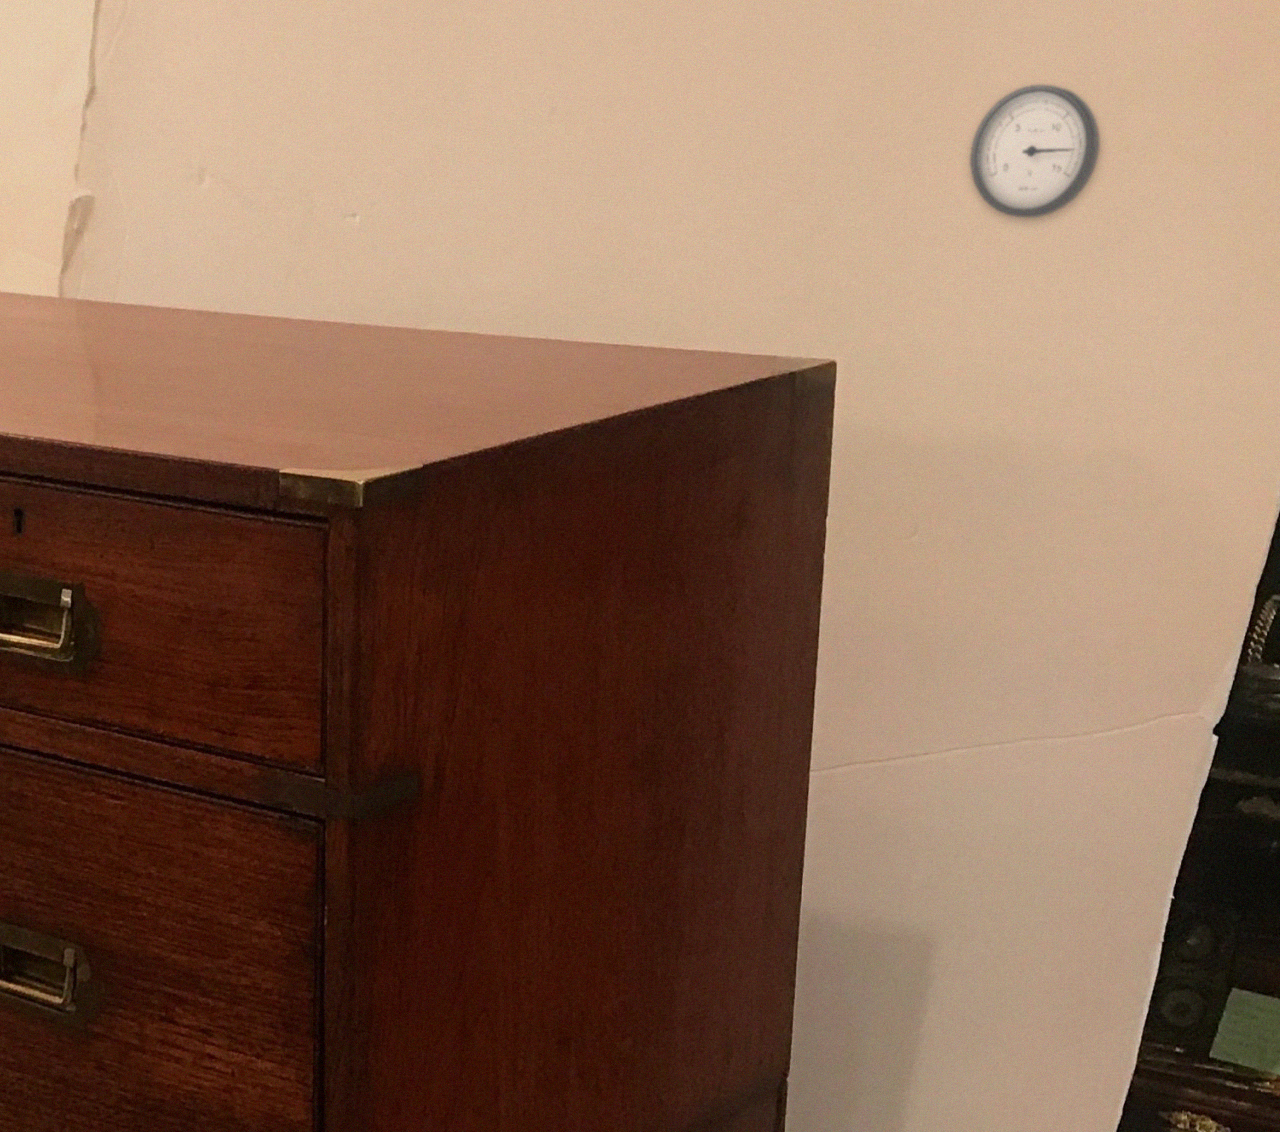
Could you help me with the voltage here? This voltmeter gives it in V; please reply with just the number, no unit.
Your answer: 13
